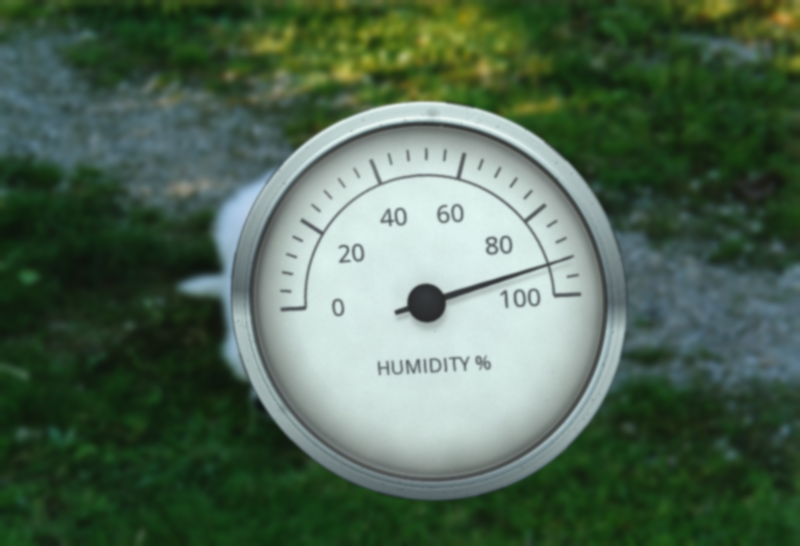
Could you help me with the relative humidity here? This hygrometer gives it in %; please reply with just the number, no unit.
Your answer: 92
